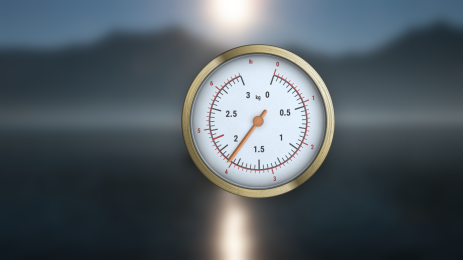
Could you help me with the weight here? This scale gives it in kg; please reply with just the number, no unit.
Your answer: 1.85
